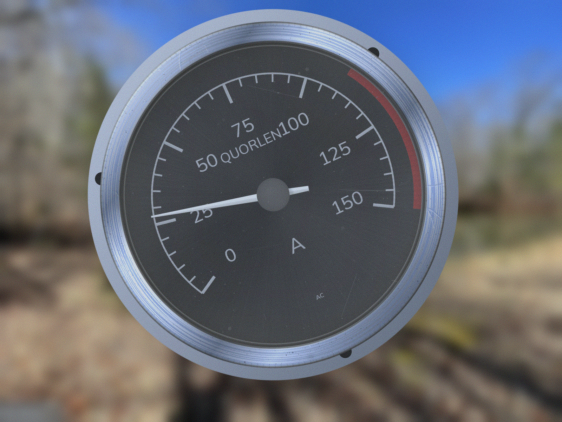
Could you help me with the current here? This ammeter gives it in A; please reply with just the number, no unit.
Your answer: 27.5
